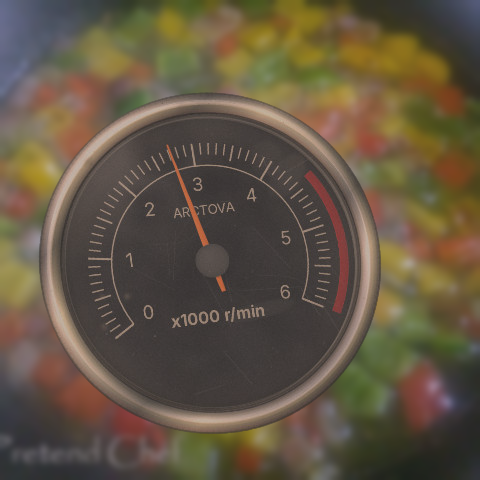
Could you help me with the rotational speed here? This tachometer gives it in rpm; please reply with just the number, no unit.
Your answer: 2700
